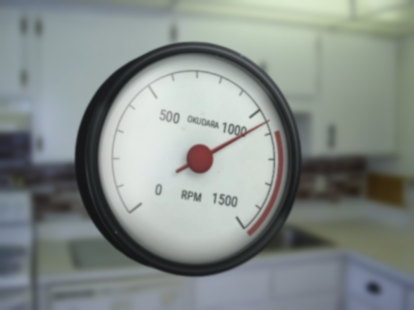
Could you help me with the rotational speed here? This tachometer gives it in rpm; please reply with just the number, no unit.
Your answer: 1050
